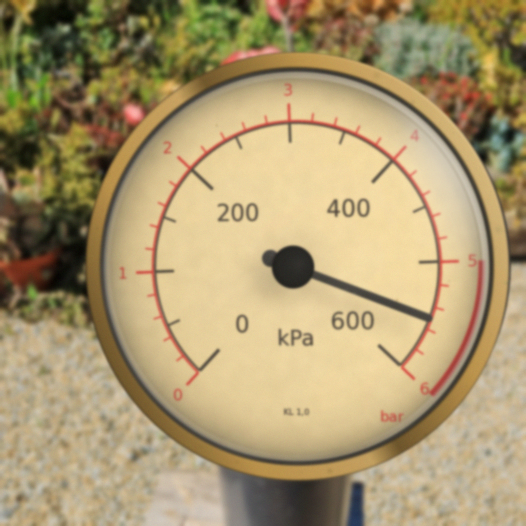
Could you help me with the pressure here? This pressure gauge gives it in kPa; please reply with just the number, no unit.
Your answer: 550
